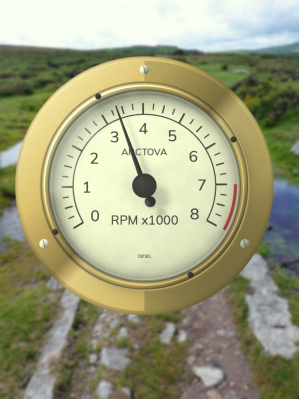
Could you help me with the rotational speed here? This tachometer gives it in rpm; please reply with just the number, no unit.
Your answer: 3375
